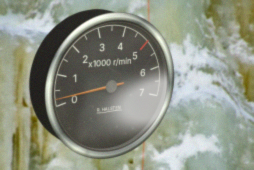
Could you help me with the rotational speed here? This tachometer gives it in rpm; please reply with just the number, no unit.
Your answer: 250
